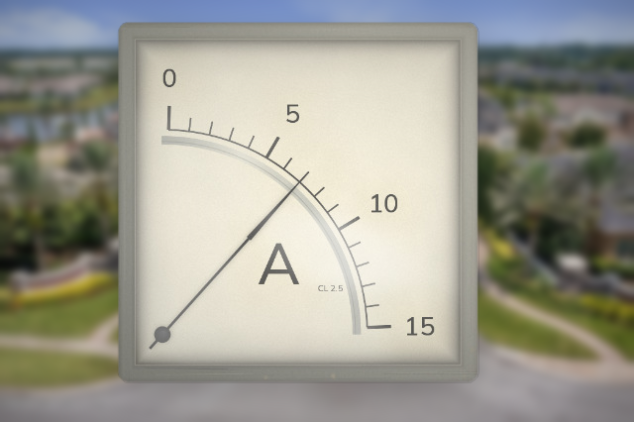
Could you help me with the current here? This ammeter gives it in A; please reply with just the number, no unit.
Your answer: 7
